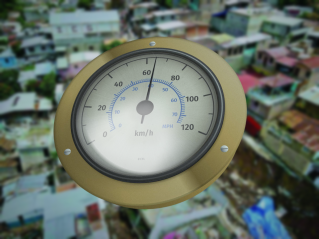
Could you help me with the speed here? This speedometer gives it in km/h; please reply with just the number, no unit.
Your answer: 65
